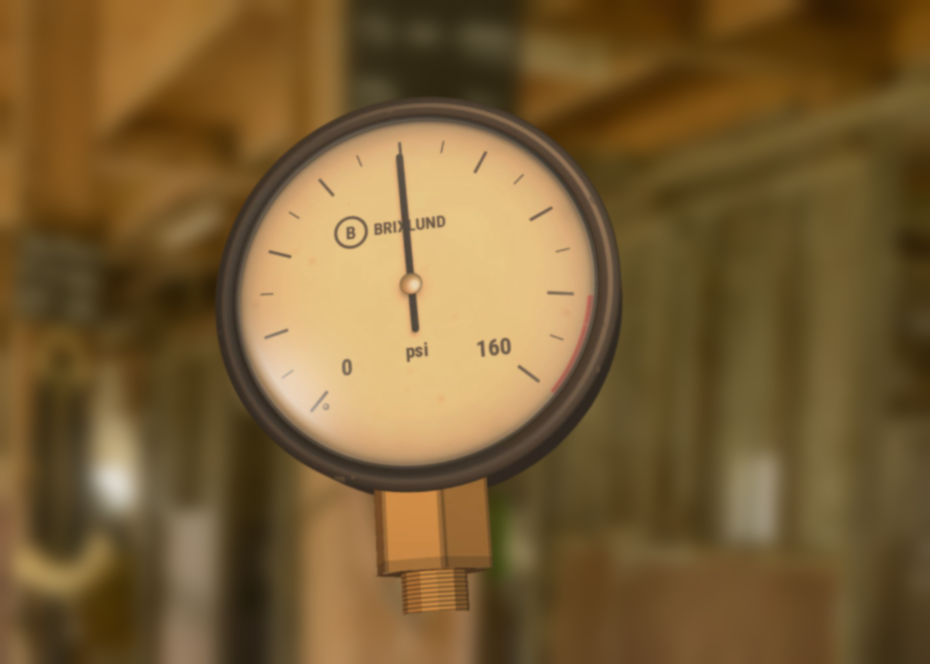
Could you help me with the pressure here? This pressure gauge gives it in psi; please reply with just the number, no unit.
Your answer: 80
